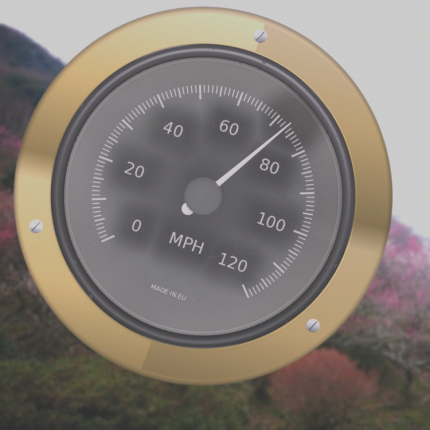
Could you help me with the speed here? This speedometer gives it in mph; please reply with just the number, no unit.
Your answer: 73
